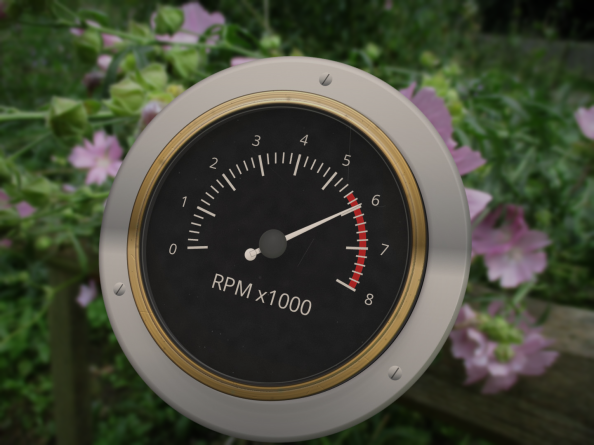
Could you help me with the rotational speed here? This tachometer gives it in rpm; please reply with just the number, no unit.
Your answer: 6000
